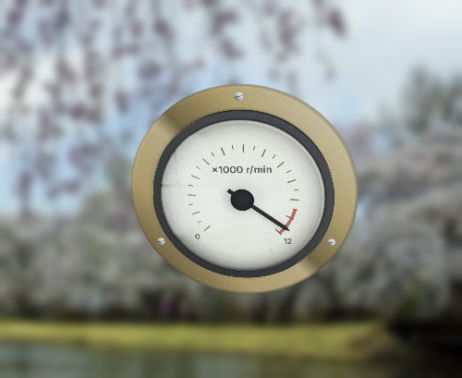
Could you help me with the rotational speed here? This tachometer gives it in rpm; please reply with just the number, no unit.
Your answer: 11500
